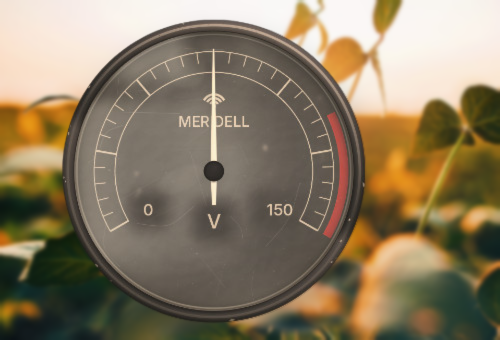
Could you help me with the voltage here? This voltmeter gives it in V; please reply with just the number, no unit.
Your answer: 75
